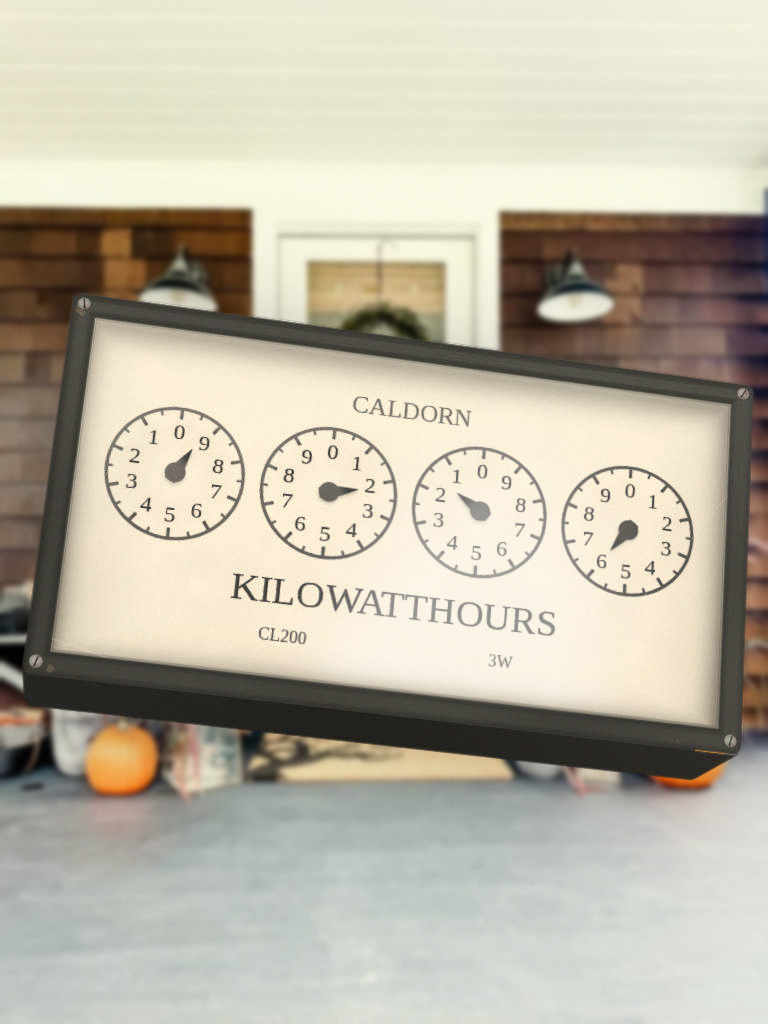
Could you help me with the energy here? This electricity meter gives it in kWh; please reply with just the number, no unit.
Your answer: 9216
